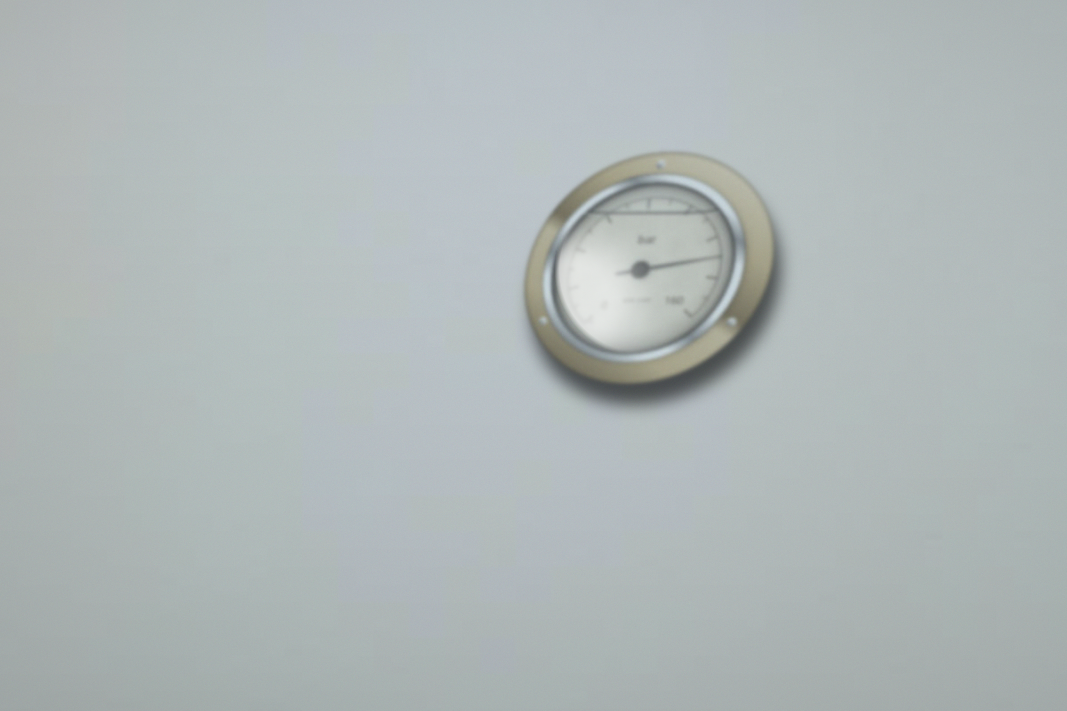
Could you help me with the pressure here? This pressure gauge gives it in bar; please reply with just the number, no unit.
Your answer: 130
